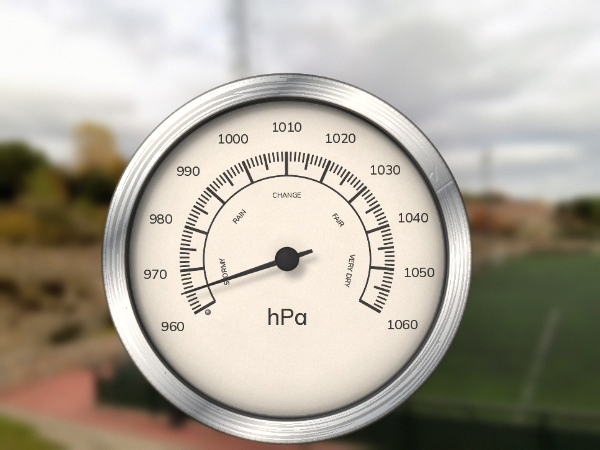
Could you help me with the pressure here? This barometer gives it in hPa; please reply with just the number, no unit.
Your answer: 965
